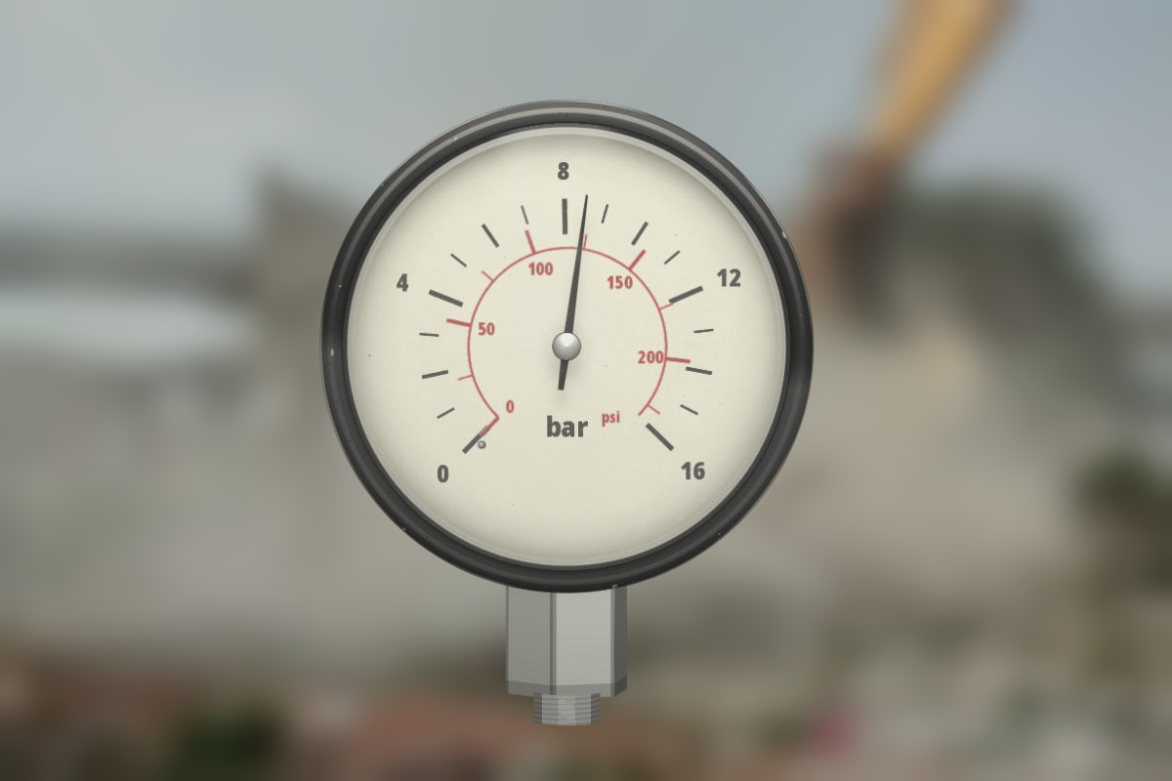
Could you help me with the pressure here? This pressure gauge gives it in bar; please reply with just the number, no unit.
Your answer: 8.5
